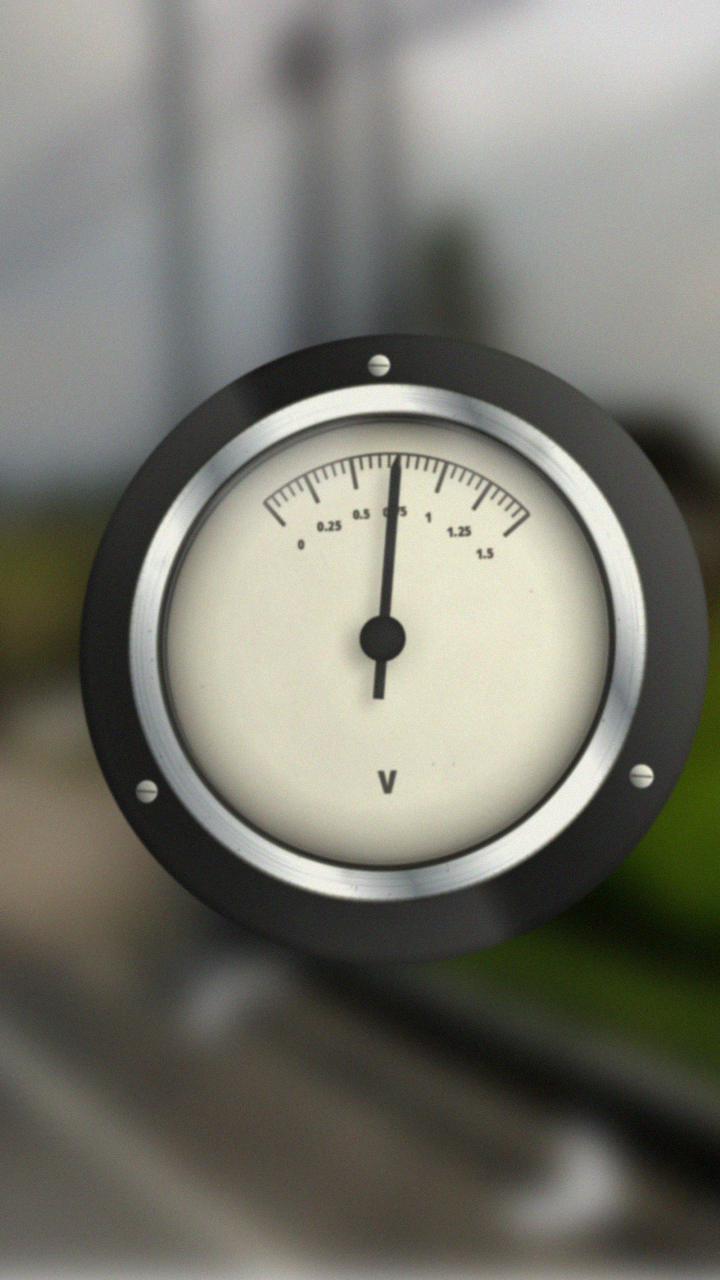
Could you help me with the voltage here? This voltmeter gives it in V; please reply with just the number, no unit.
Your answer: 0.75
